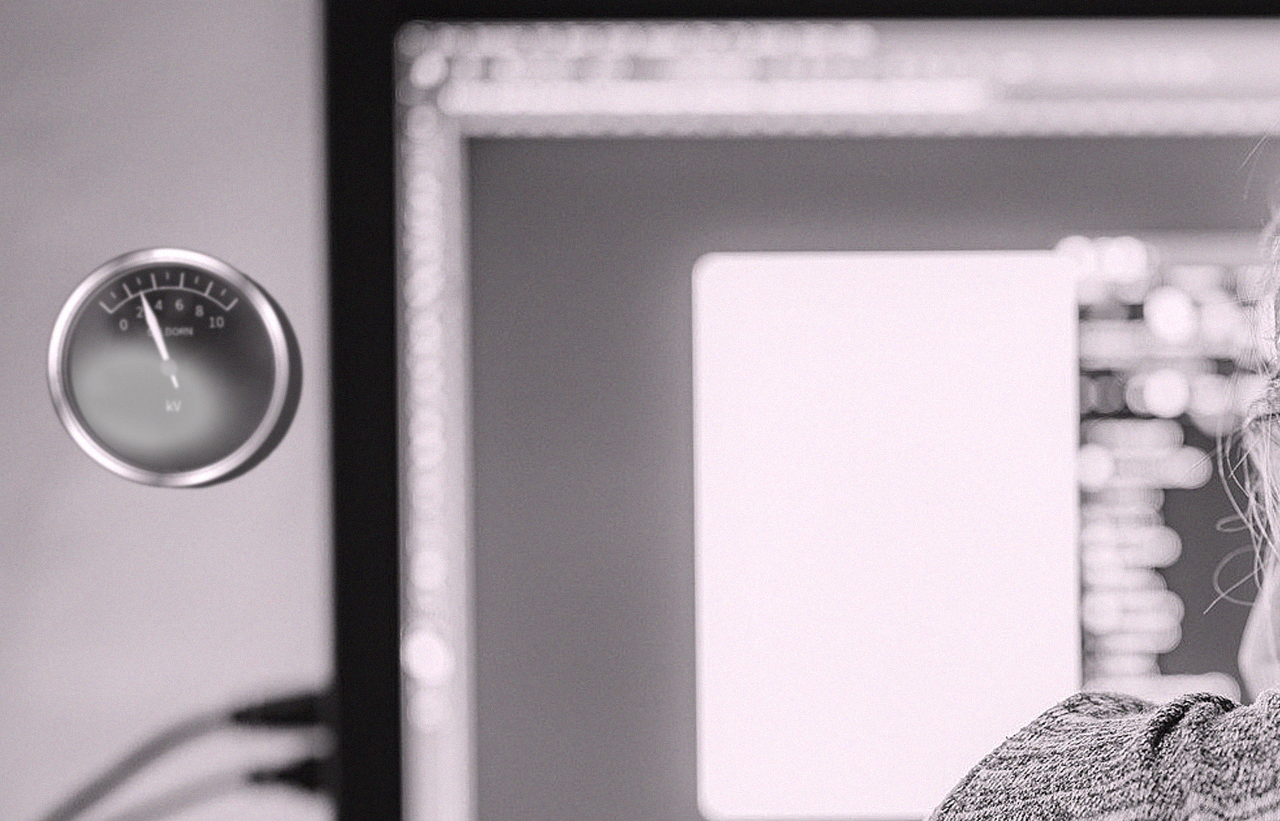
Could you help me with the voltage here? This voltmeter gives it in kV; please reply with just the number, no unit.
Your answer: 3
